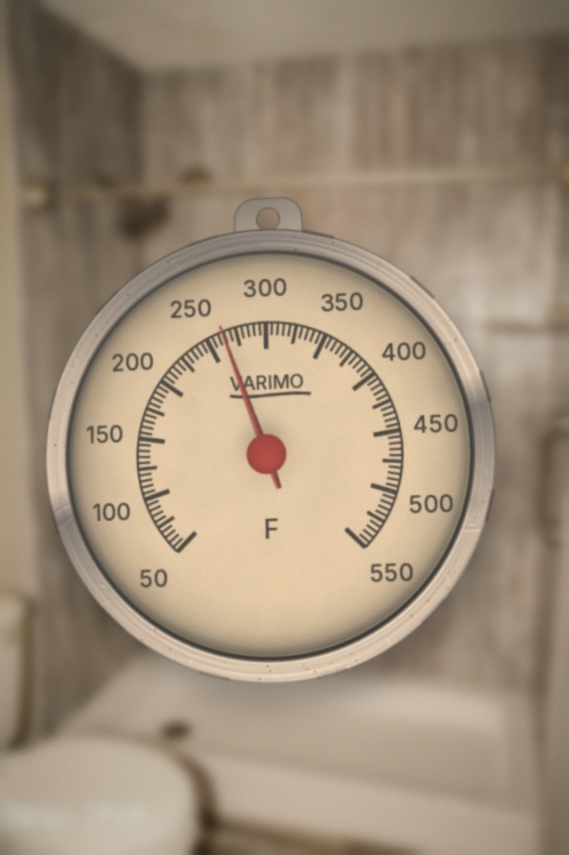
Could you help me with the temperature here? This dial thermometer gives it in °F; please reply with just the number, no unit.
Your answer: 265
